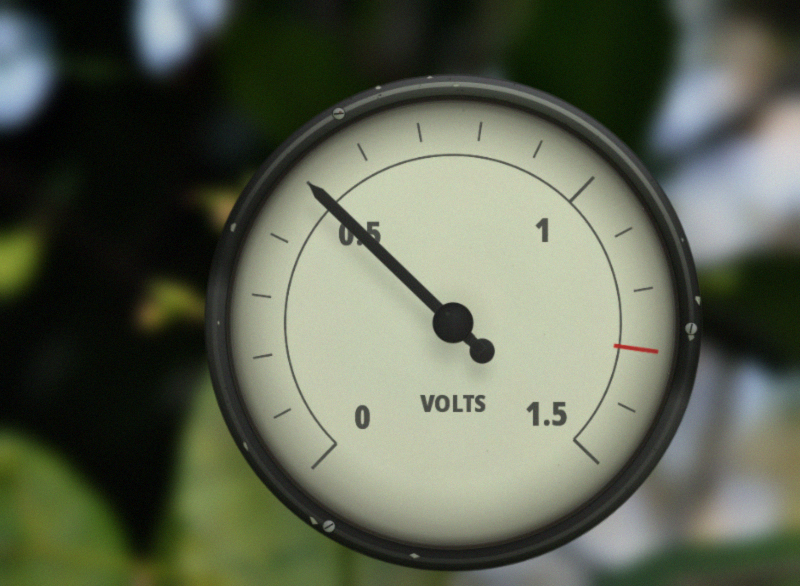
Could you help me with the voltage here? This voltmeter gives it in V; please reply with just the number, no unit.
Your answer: 0.5
